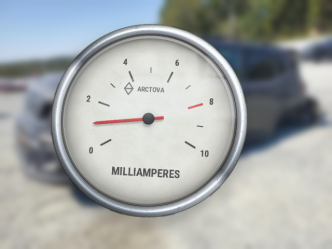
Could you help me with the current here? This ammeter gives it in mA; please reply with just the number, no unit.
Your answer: 1
